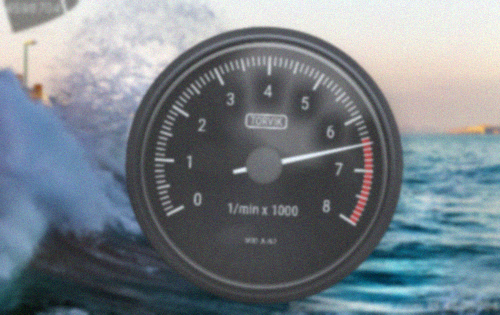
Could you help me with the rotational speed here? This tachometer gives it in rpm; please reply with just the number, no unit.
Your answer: 6500
